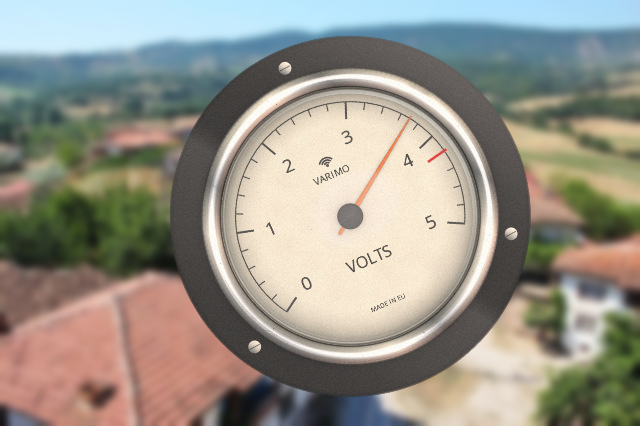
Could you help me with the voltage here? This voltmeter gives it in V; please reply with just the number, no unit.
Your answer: 3.7
